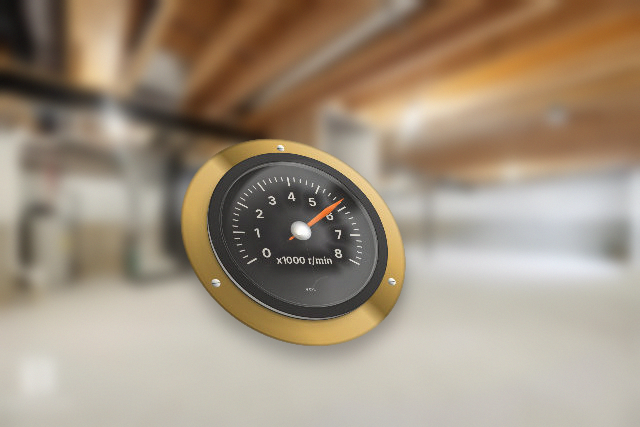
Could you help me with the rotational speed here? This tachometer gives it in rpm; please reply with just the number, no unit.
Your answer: 5800
